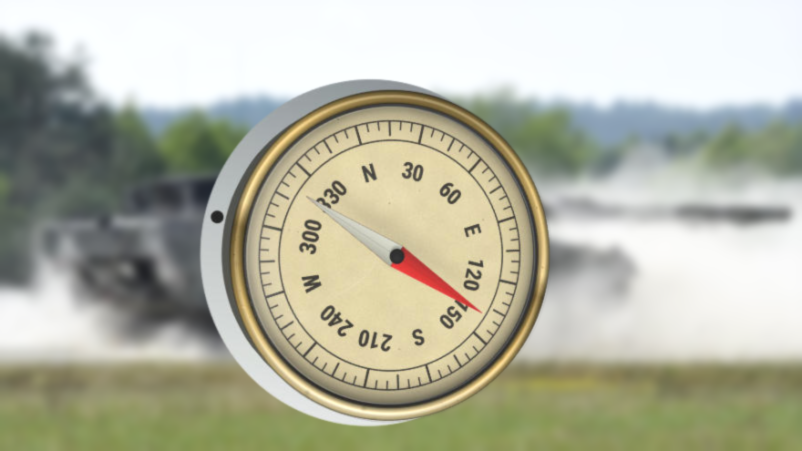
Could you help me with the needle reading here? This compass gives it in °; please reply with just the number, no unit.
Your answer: 140
